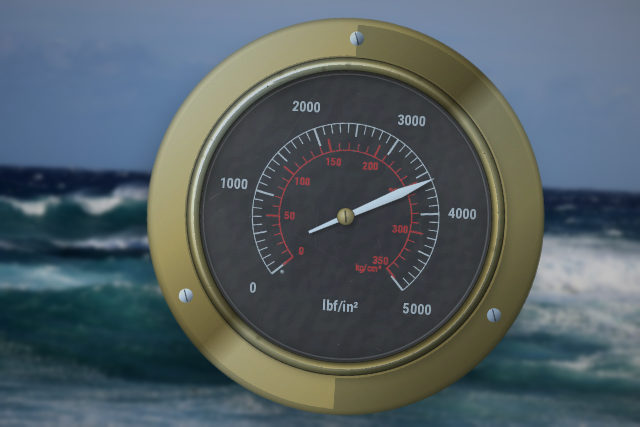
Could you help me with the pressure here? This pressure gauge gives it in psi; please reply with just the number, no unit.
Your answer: 3600
